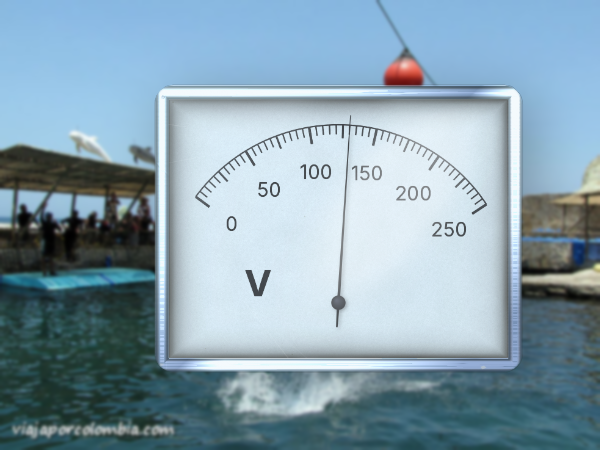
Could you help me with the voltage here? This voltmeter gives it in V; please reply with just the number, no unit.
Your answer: 130
